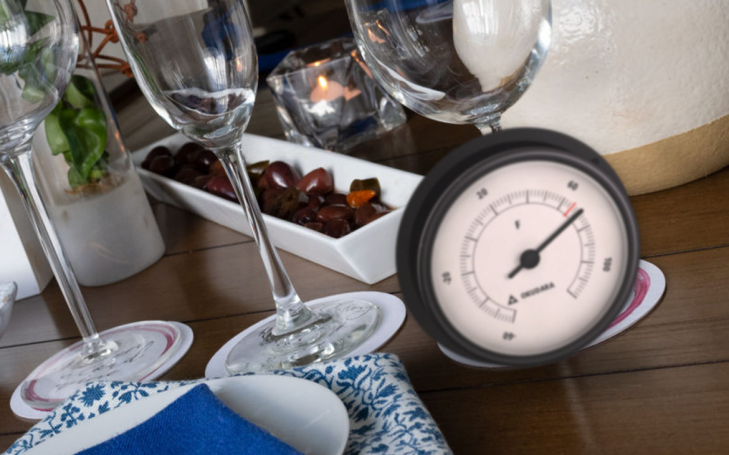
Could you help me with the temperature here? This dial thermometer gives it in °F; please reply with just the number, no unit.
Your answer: 70
